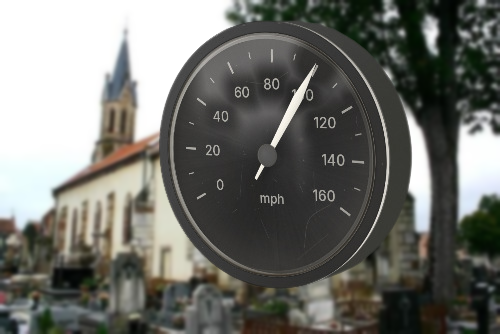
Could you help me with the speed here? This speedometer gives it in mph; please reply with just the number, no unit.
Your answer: 100
